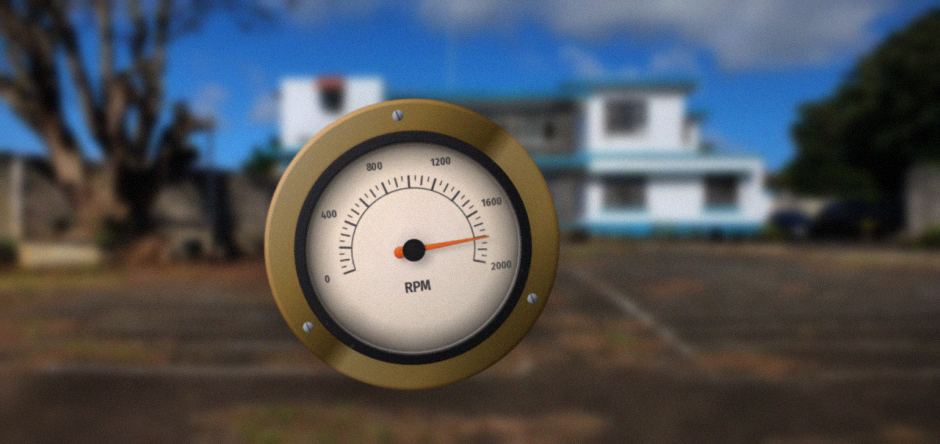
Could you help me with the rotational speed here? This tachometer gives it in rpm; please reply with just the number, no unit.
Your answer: 1800
